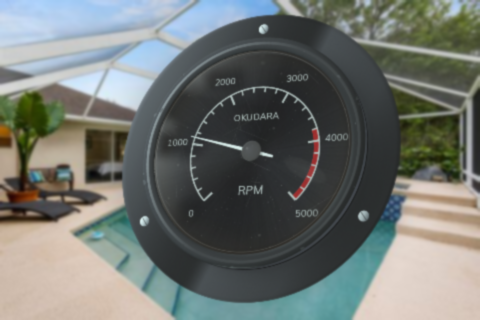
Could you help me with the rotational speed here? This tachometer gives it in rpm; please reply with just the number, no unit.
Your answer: 1100
